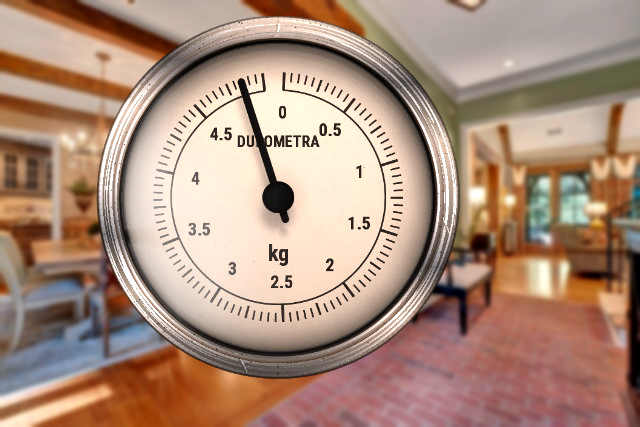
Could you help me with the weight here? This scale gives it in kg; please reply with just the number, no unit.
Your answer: 4.85
